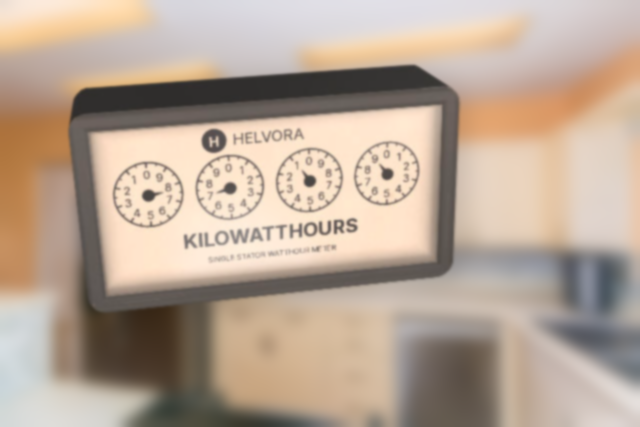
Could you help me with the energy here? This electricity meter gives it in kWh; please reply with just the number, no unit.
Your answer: 7709
